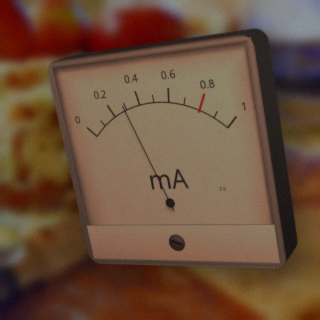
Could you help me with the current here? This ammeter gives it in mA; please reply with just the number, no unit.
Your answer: 0.3
